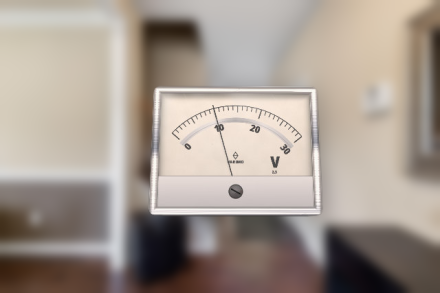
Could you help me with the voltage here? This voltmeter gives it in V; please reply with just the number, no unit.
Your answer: 10
